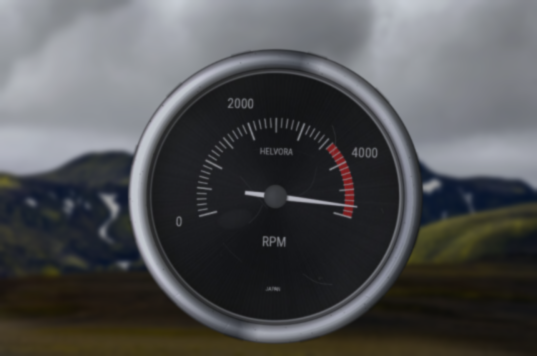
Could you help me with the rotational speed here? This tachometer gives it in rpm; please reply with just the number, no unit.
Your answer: 4800
